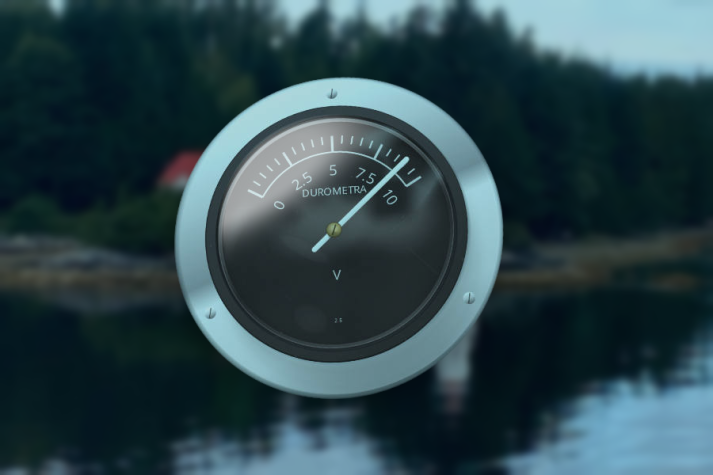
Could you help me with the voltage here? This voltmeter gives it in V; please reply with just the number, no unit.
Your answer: 9
